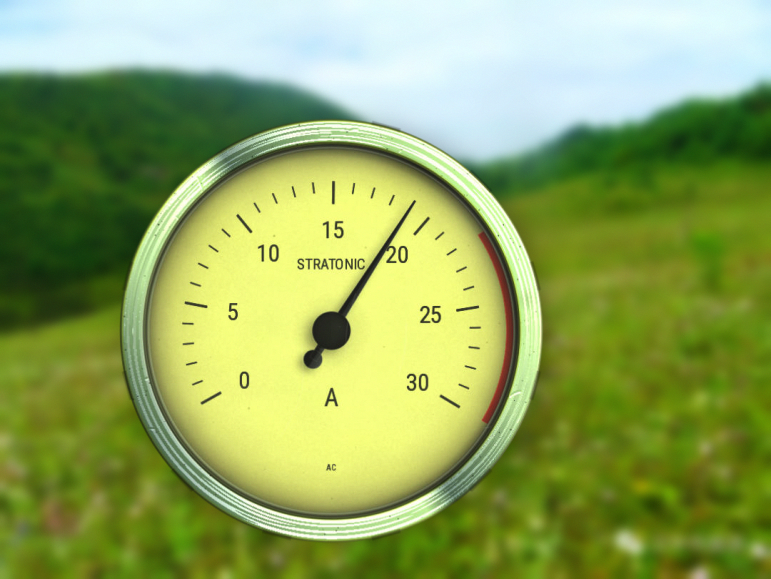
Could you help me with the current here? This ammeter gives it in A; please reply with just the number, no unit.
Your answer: 19
